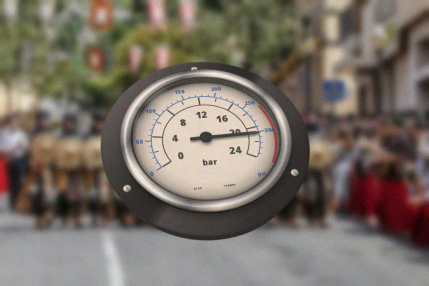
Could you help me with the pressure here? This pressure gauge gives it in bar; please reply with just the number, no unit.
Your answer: 21
